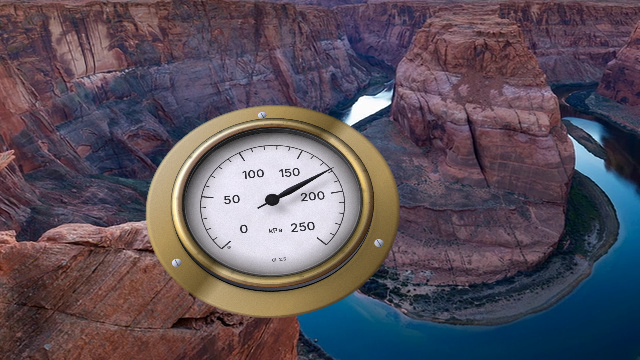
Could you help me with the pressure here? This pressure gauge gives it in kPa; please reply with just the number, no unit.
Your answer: 180
